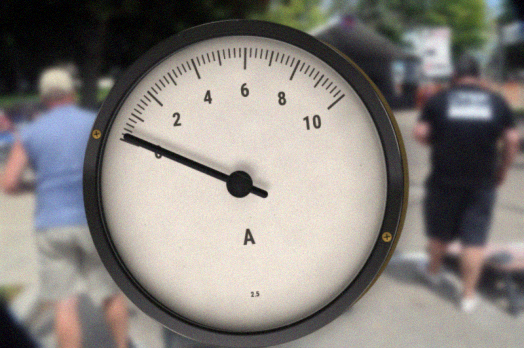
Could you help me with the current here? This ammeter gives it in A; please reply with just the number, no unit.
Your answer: 0.2
